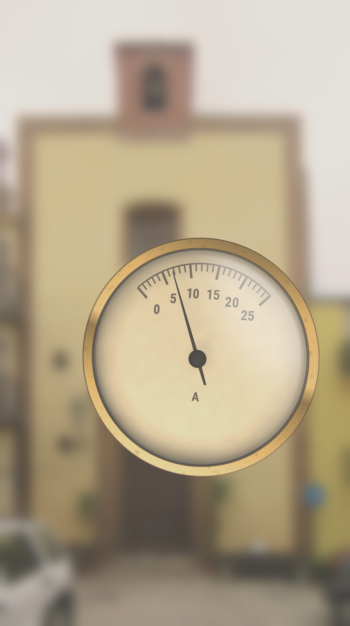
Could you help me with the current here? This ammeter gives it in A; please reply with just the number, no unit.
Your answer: 7
